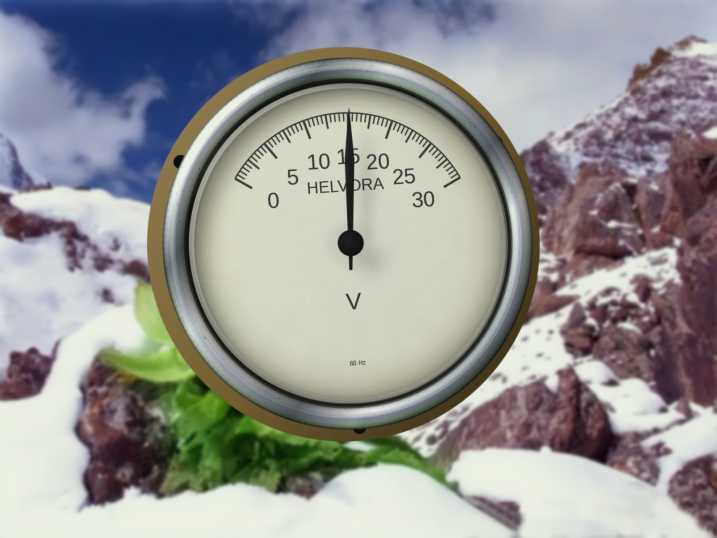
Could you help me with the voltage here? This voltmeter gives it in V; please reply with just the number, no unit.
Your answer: 15
